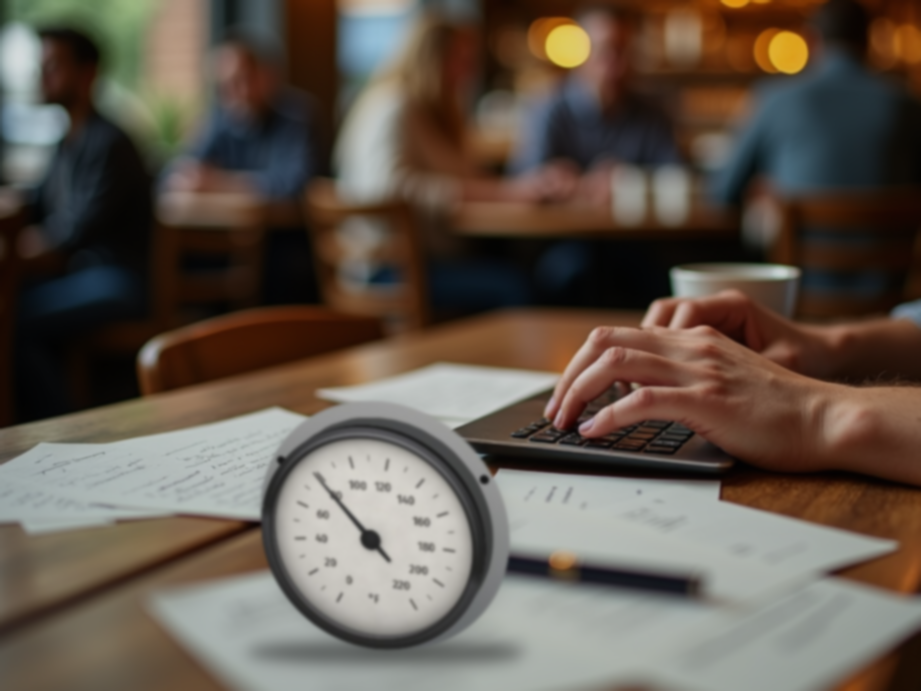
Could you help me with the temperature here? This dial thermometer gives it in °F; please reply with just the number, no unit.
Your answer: 80
